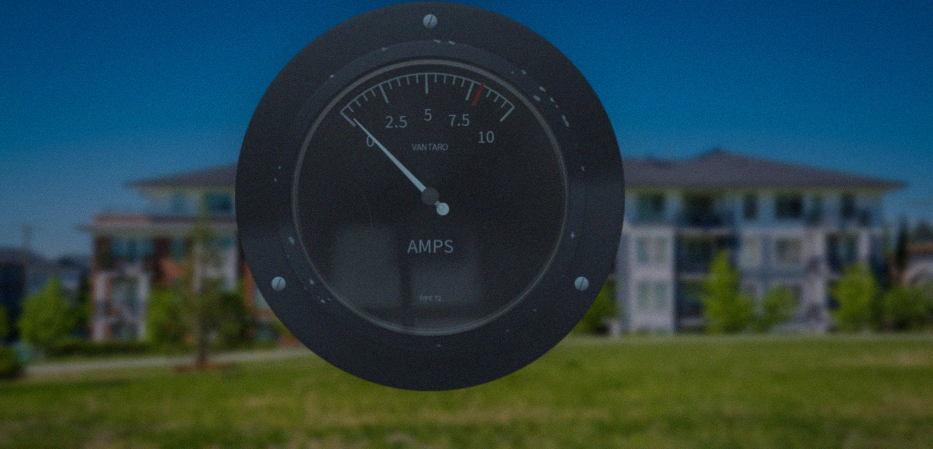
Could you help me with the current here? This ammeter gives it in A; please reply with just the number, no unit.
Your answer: 0.25
